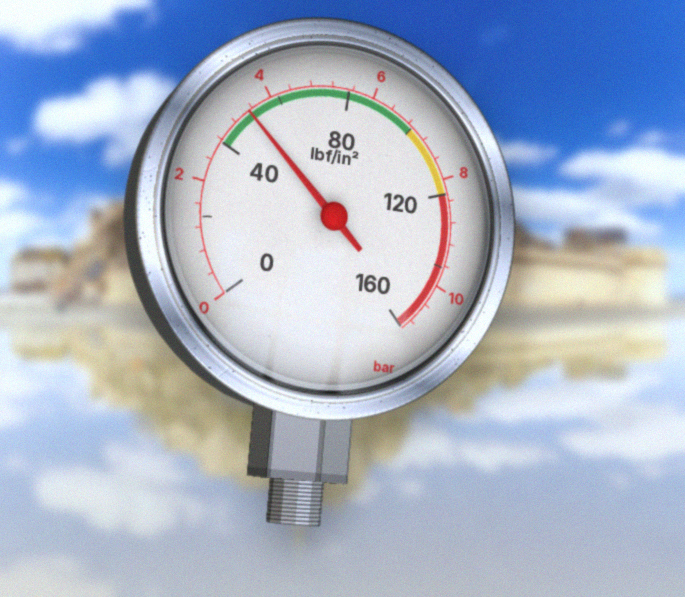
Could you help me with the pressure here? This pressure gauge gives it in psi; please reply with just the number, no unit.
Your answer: 50
